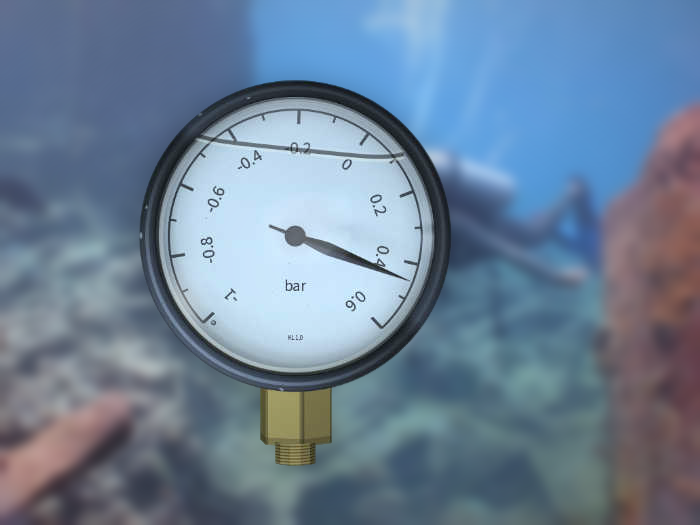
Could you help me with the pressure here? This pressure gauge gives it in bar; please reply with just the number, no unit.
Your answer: 0.45
